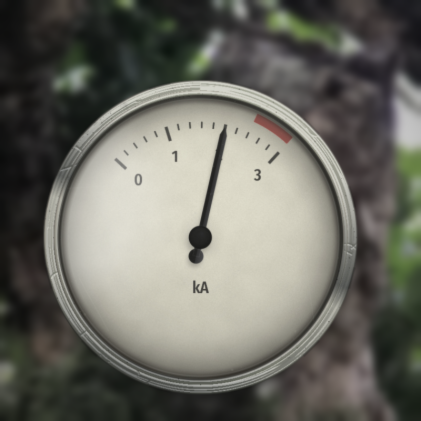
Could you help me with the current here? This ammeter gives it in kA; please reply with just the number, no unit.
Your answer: 2
